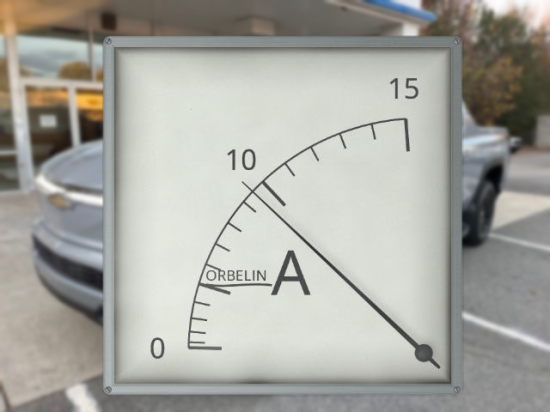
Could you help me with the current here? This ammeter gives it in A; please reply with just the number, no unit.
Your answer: 9.5
